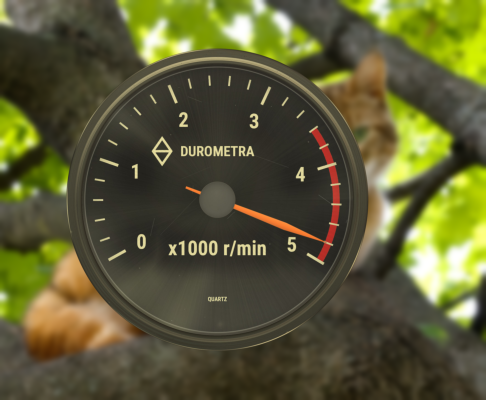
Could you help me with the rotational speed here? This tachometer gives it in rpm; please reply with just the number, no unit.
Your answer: 4800
